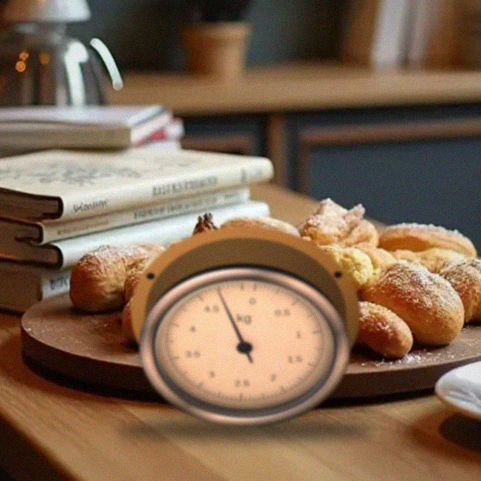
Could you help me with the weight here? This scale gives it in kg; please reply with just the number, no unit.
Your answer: 4.75
